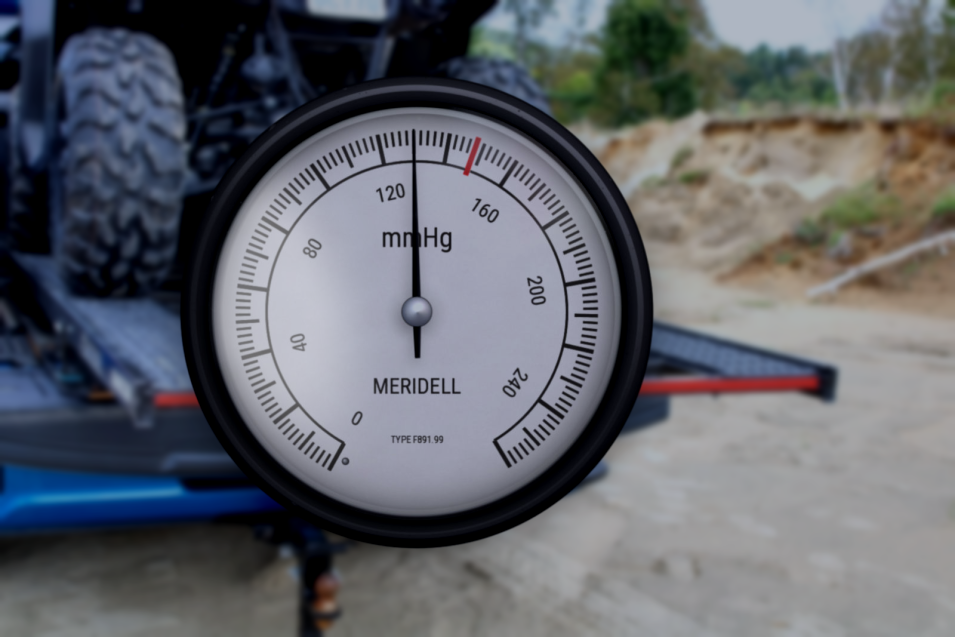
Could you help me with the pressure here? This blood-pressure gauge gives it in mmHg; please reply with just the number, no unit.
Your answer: 130
